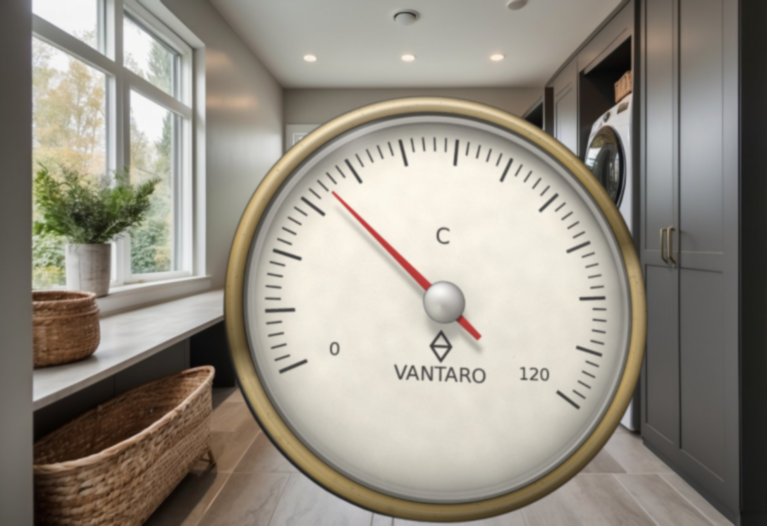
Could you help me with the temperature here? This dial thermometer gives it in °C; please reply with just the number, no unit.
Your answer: 34
